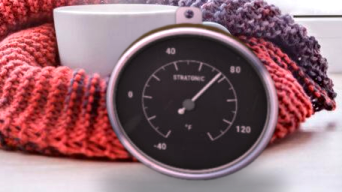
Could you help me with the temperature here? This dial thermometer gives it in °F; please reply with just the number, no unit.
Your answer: 75
